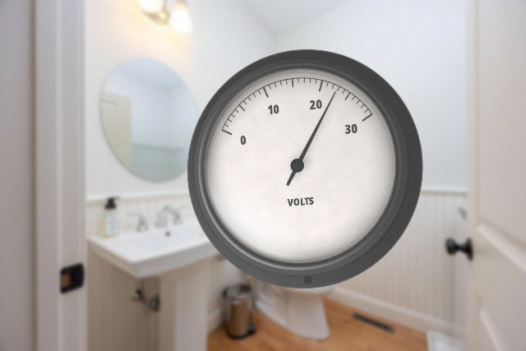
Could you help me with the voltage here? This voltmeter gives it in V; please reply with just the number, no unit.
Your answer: 23
